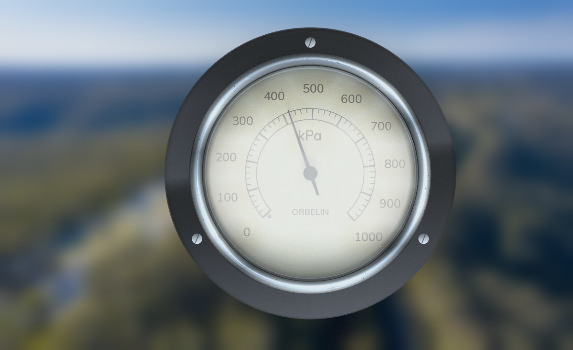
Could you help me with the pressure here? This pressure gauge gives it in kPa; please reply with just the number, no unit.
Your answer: 420
